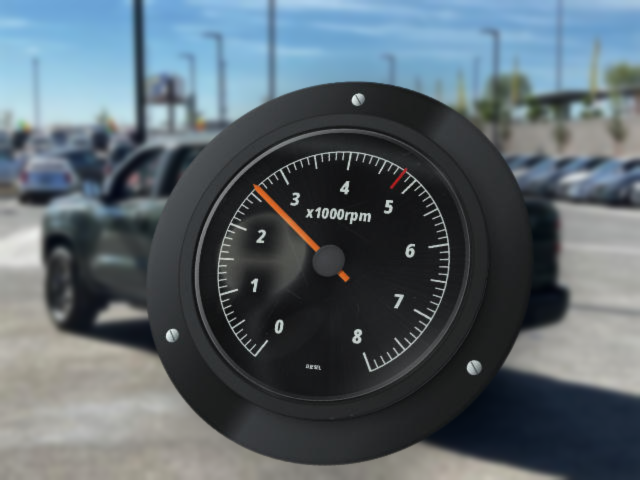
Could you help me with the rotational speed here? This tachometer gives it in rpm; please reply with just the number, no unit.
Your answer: 2600
